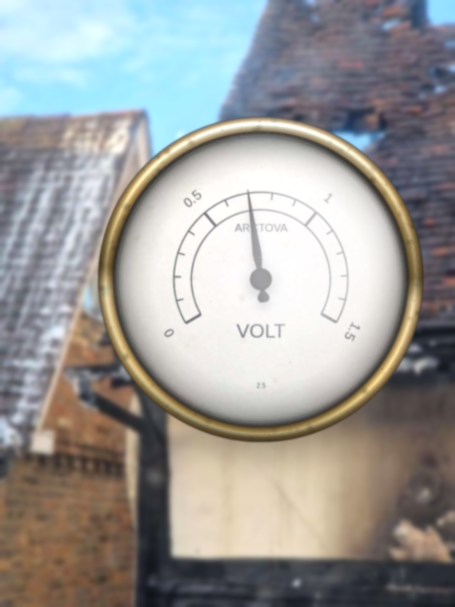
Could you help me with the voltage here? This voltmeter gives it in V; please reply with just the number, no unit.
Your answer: 0.7
